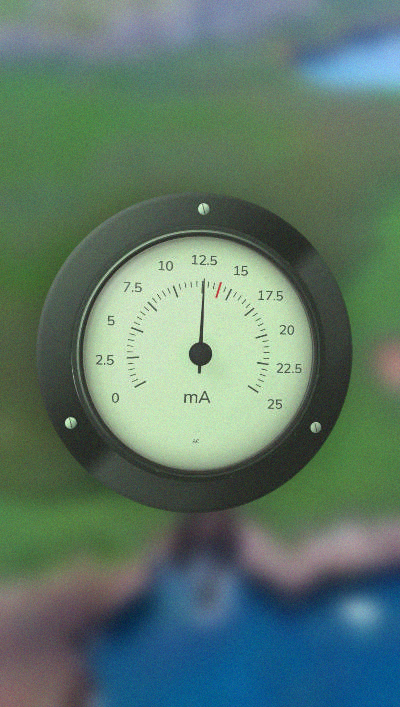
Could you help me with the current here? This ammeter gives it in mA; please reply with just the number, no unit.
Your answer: 12.5
